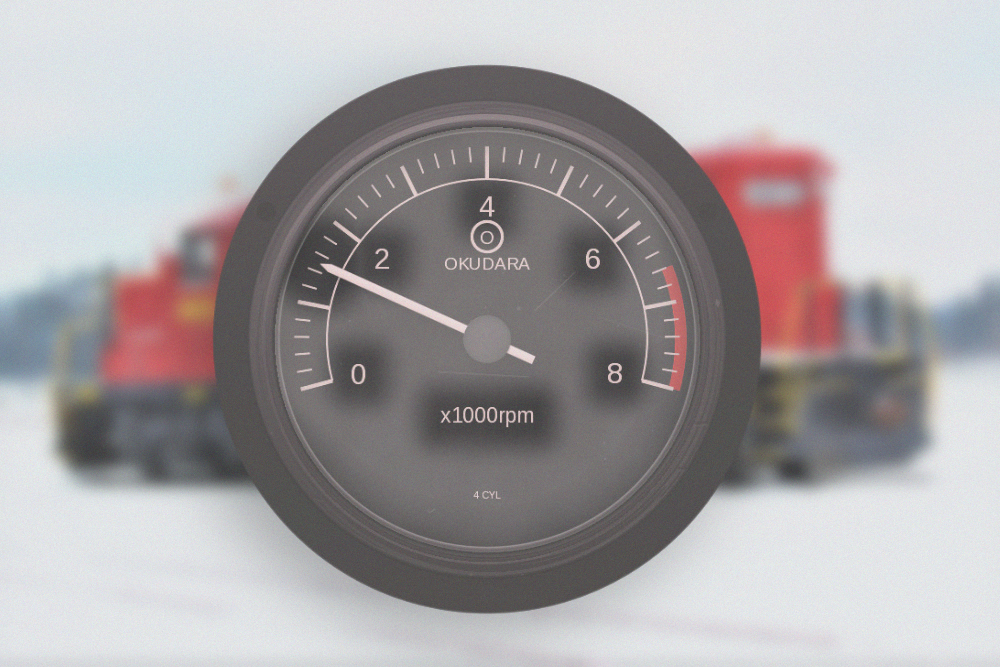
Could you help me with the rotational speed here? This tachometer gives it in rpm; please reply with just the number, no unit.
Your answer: 1500
